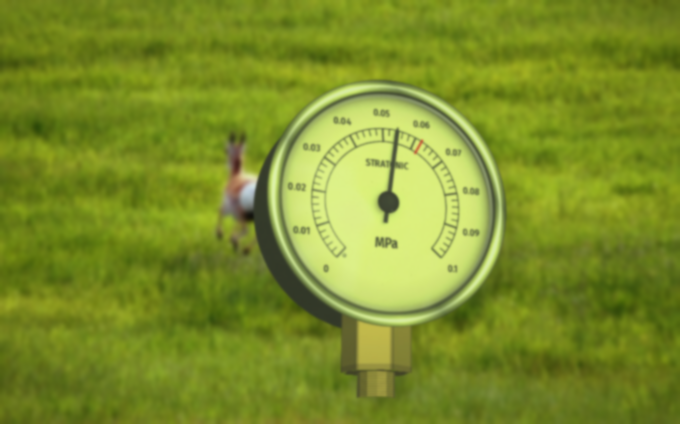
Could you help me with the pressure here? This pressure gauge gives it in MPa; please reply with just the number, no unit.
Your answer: 0.054
